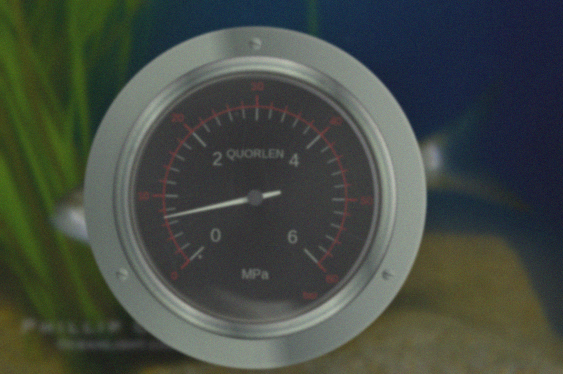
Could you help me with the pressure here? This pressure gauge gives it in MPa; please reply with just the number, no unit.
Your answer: 0.7
